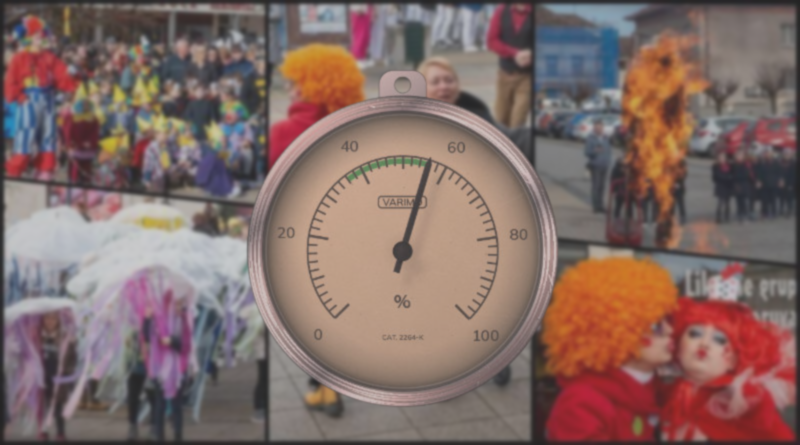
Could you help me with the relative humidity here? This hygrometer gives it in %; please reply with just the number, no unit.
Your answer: 56
